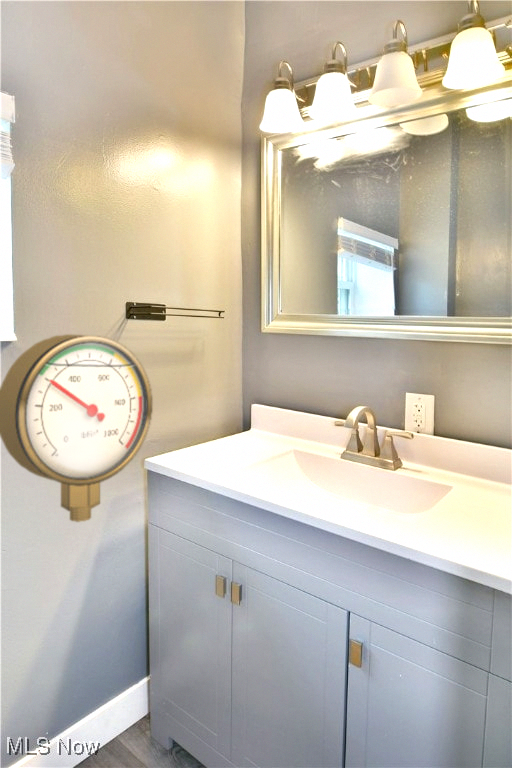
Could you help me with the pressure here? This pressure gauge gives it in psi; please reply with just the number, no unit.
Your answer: 300
